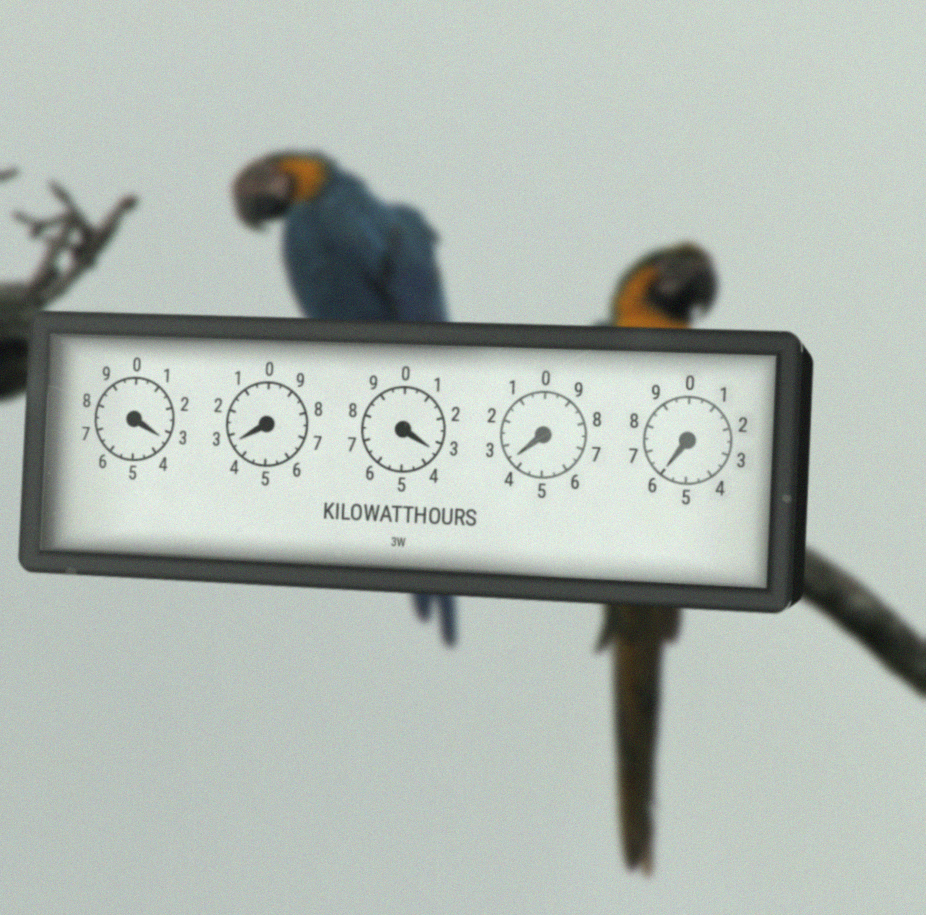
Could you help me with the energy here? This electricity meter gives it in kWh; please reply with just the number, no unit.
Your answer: 33336
